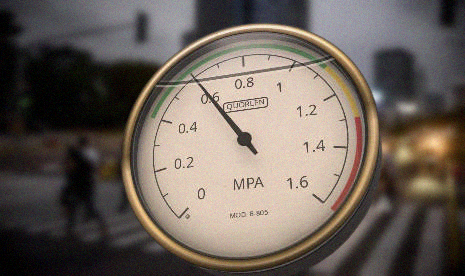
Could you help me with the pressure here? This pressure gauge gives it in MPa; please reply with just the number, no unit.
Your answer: 0.6
